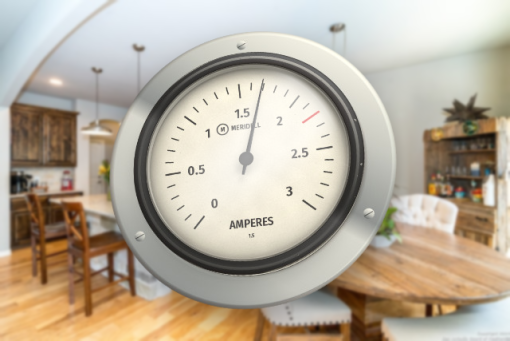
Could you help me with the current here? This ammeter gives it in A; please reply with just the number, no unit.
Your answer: 1.7
